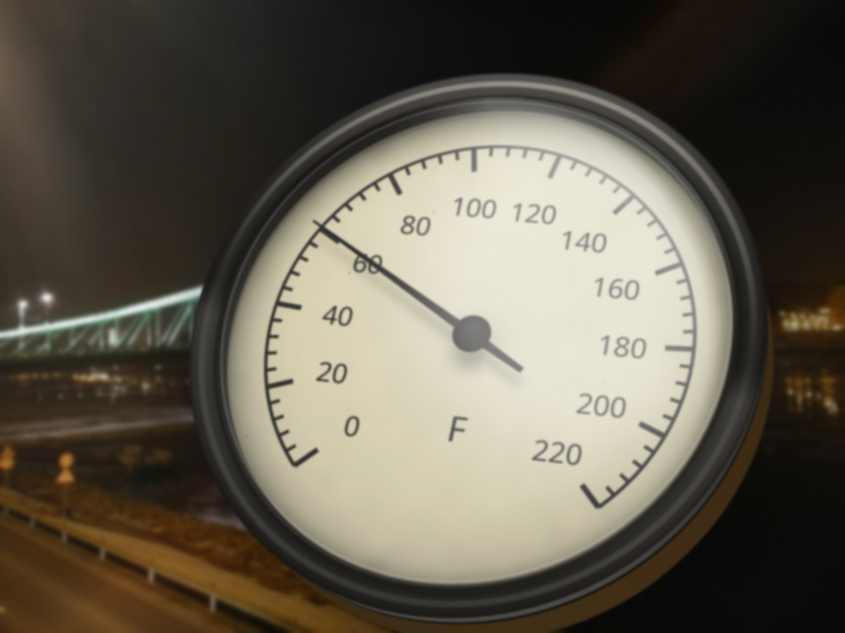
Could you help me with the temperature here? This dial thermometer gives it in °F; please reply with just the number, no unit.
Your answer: 60
